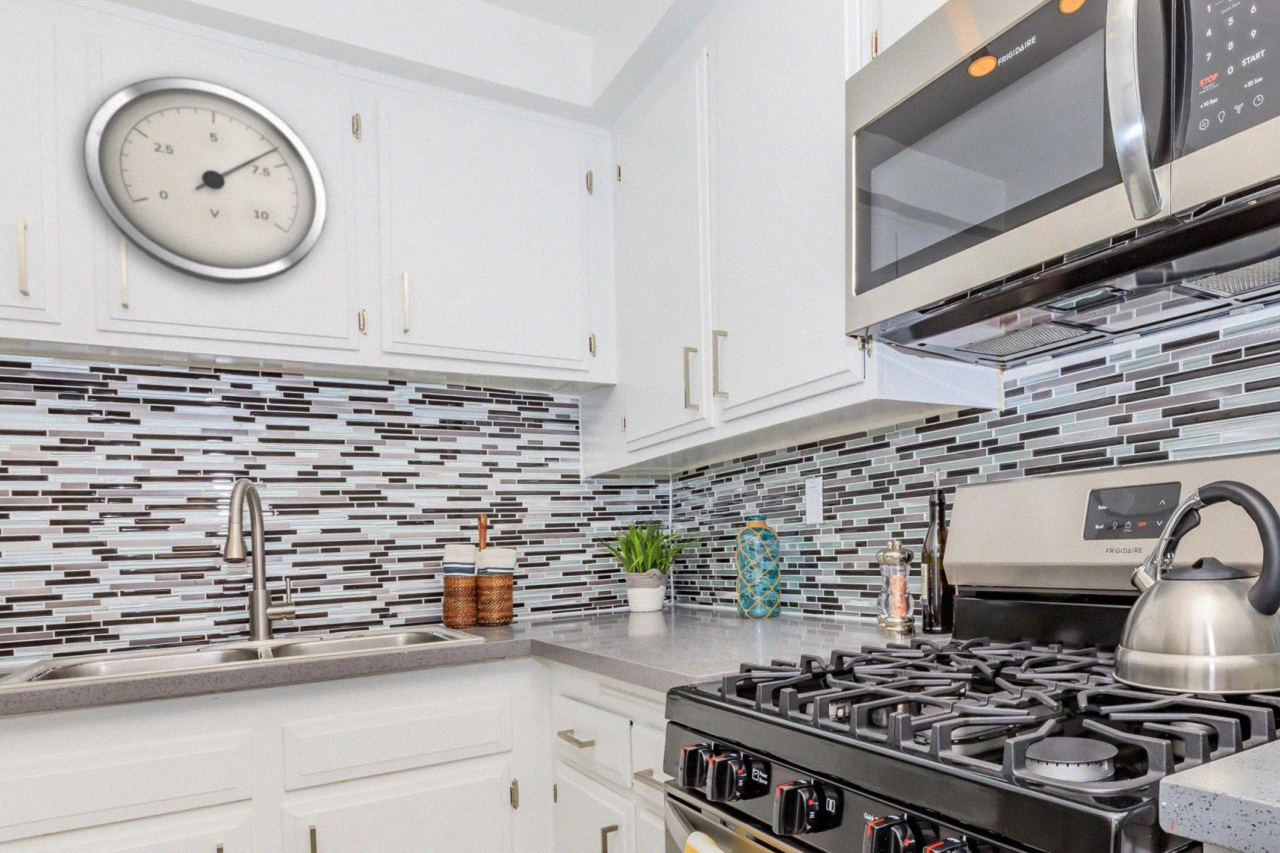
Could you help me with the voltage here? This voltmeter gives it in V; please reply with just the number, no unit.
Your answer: 7
